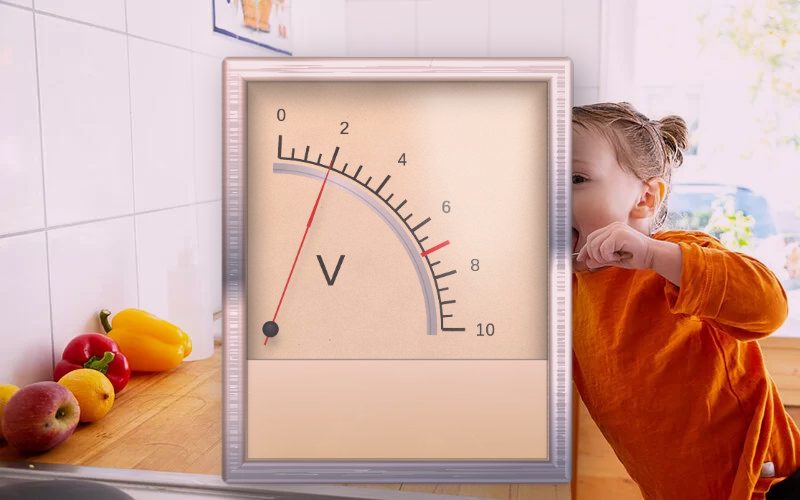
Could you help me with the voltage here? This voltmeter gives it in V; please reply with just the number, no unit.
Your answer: 2
